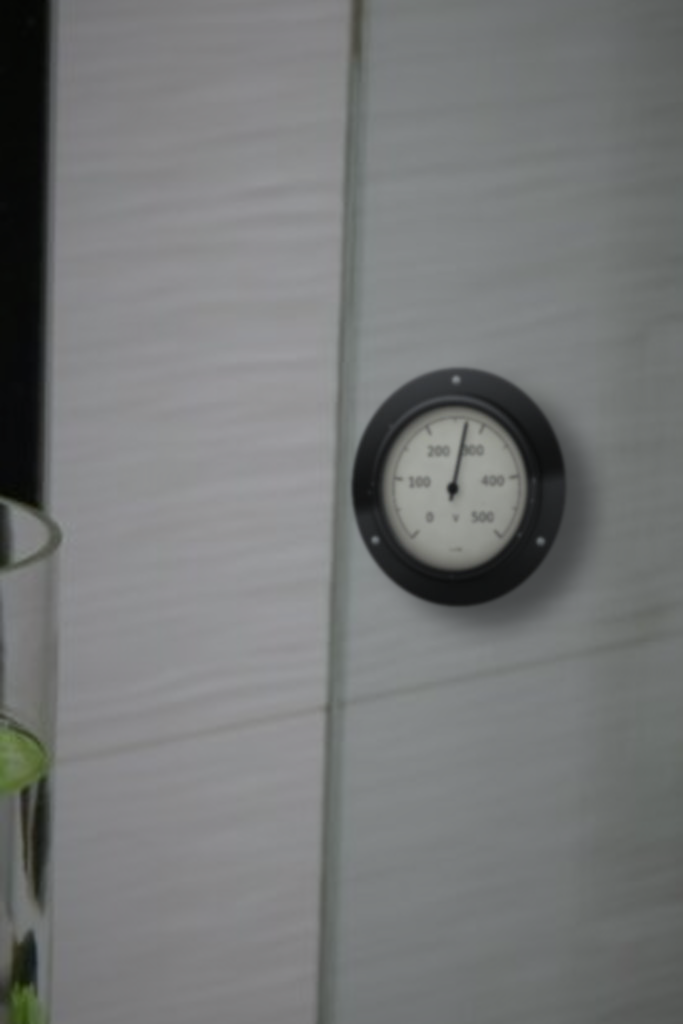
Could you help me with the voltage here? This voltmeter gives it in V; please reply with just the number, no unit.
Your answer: 275
